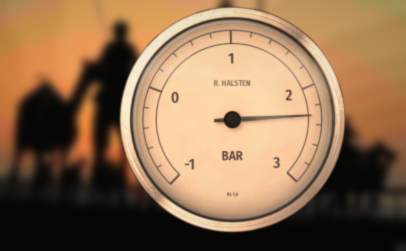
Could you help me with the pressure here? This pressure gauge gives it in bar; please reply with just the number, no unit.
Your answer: 2.3
